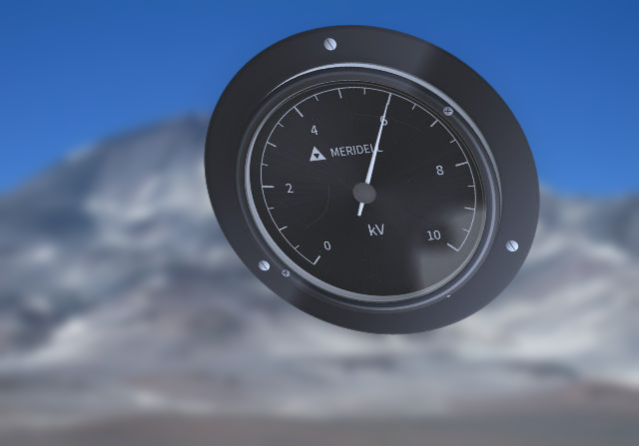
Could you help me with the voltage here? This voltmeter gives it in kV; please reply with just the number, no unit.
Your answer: 6
